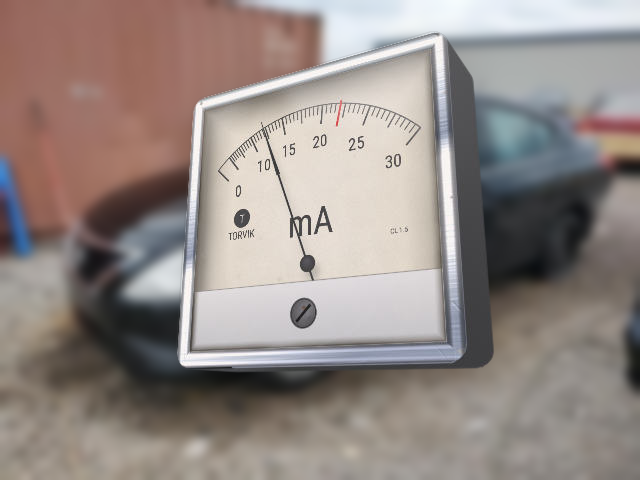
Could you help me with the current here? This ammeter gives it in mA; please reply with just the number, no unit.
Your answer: 12.5
